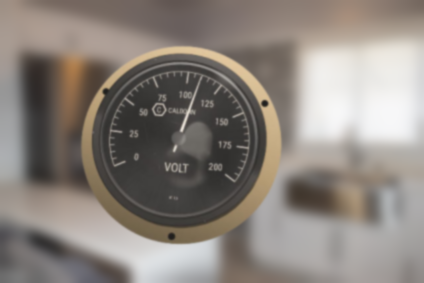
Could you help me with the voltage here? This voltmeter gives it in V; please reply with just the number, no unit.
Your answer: 110
